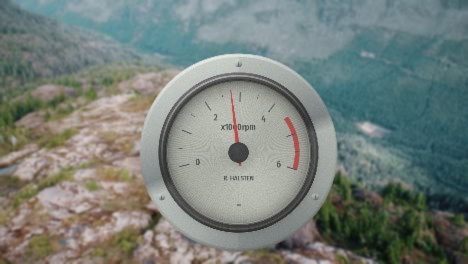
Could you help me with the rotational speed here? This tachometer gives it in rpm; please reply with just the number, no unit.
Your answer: 2750
